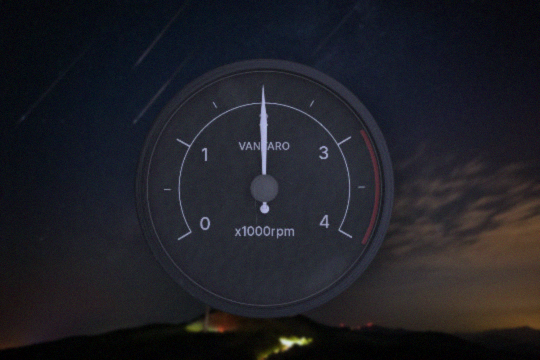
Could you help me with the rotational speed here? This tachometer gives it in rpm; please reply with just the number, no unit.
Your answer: 2000
